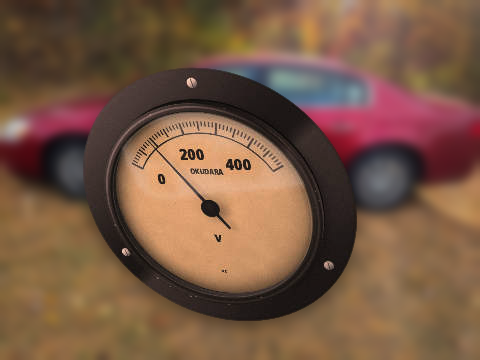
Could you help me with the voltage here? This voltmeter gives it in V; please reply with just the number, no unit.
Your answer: 100
